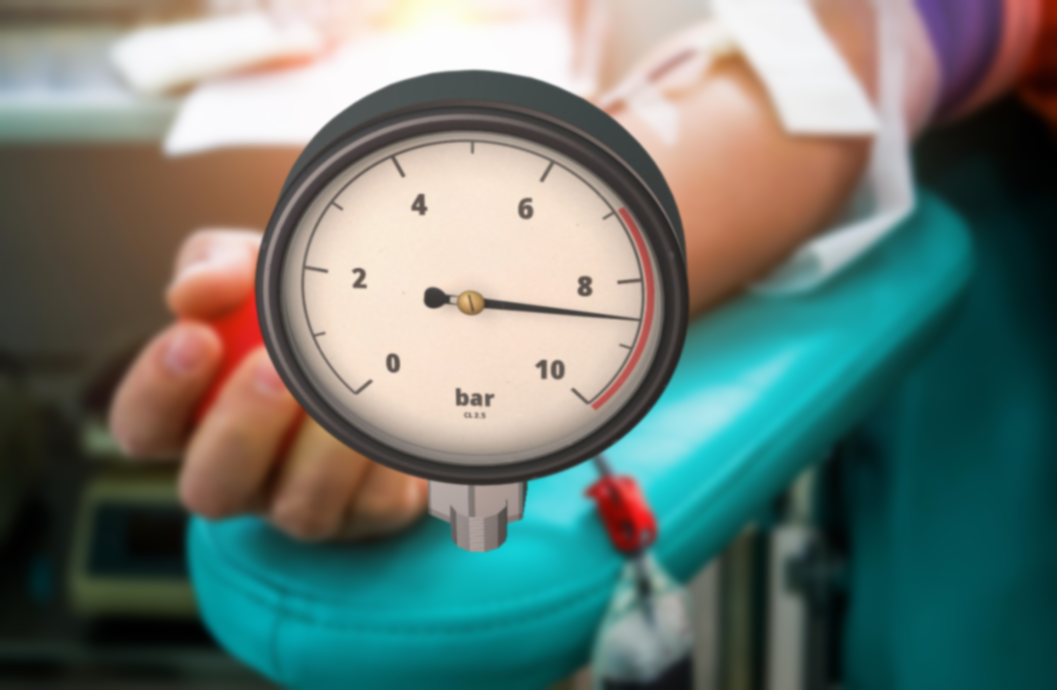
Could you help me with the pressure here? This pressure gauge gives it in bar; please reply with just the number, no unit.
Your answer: 8.5
